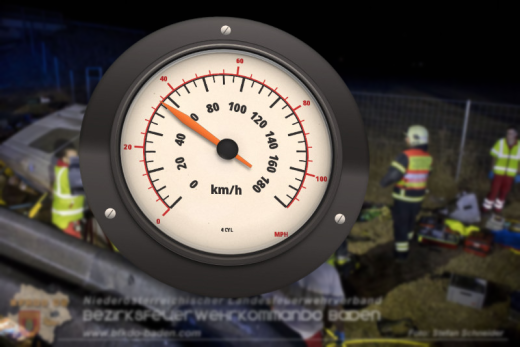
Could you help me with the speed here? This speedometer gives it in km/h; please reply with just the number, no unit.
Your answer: 55
